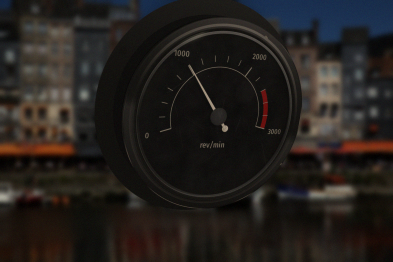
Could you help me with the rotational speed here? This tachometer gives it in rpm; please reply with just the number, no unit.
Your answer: 1000
